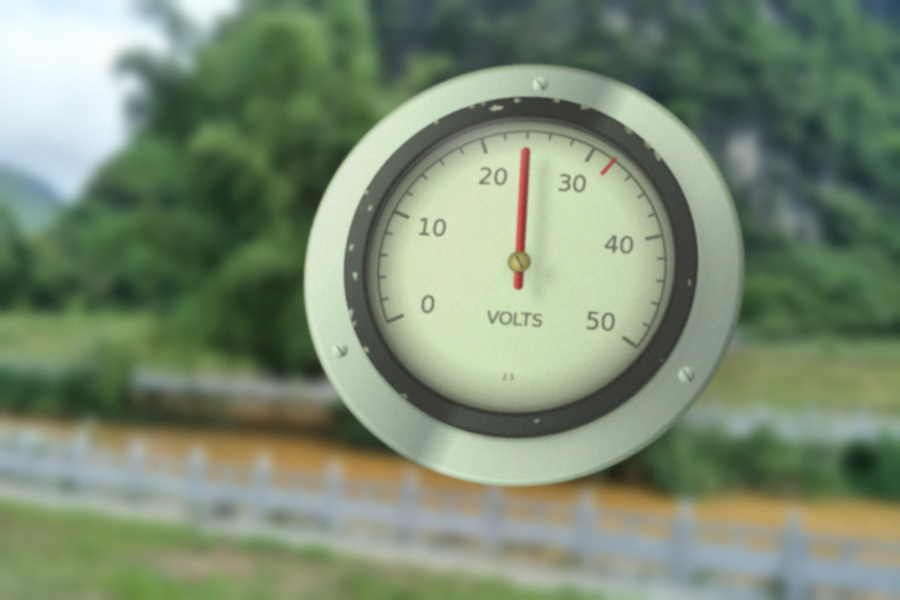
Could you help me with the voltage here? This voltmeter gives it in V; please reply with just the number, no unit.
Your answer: 24
